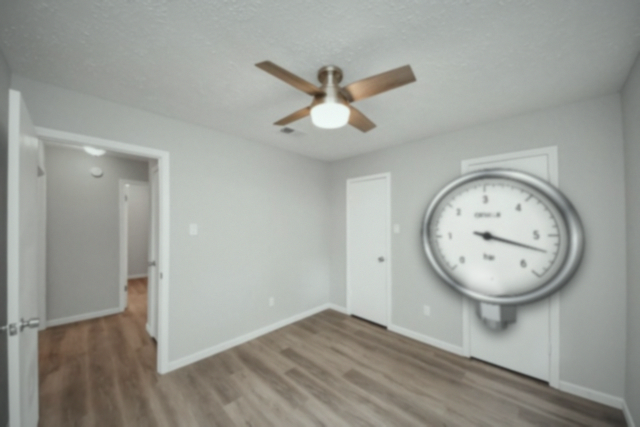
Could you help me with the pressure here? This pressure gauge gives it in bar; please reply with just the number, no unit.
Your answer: 5.4
